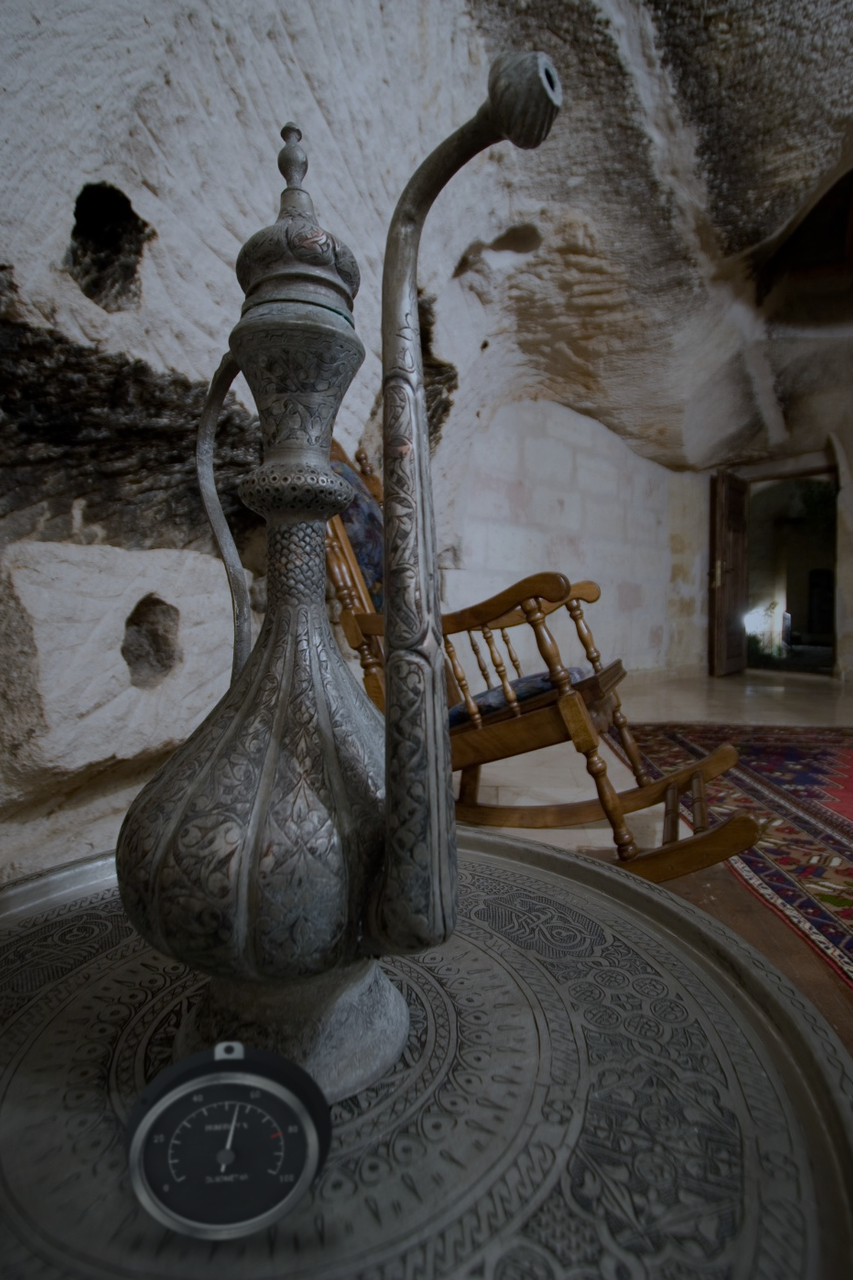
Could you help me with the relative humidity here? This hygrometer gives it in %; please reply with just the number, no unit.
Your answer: 55
